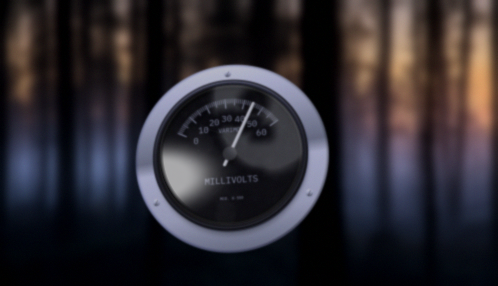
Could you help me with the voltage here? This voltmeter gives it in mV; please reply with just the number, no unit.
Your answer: 45
